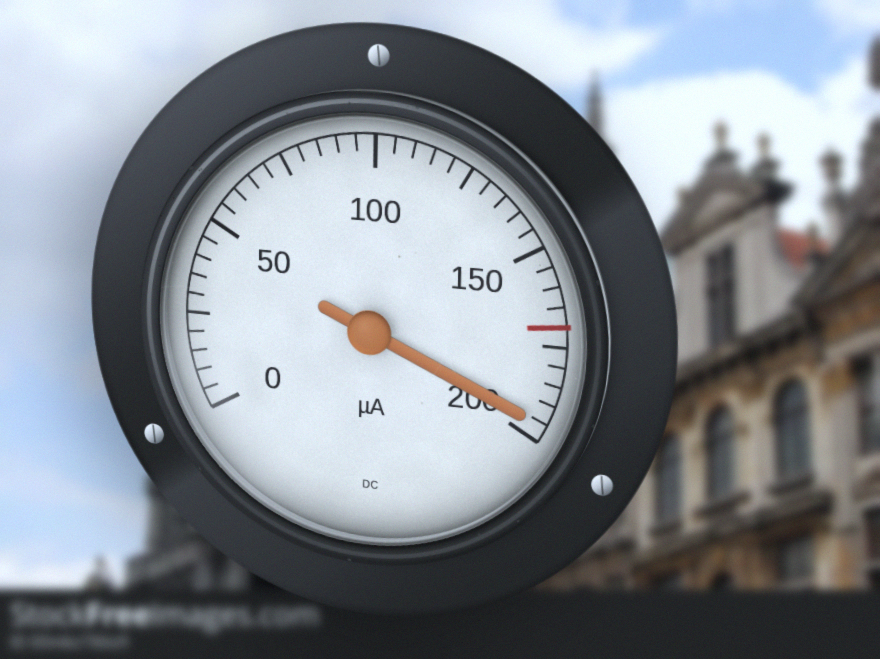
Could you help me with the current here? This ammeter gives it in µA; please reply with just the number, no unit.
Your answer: 195
